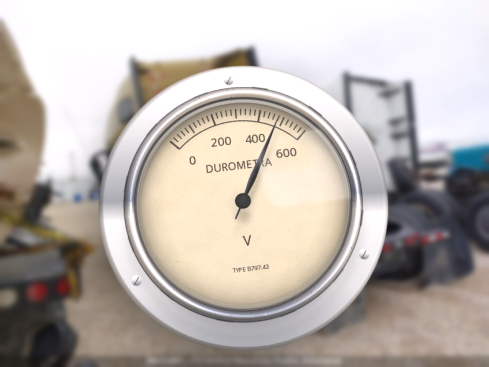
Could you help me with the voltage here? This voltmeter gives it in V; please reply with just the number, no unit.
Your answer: 480
